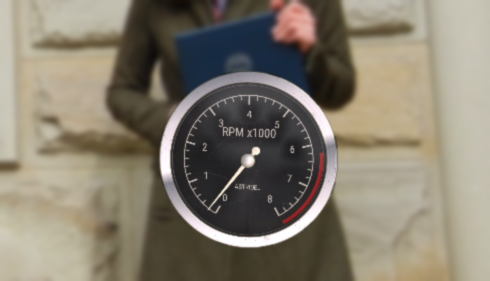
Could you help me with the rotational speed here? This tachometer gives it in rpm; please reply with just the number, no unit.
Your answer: 200
